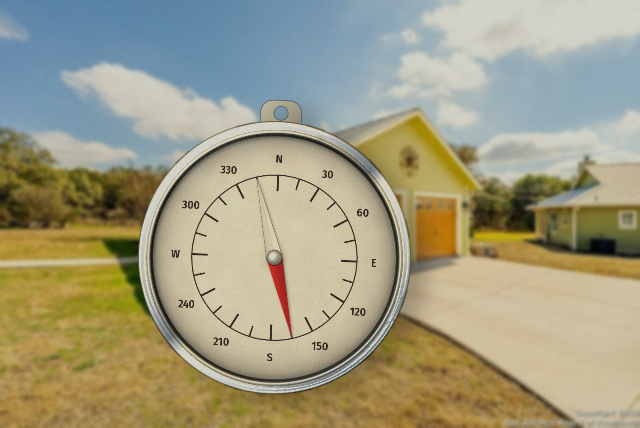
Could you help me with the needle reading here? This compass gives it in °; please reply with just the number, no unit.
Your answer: 165
